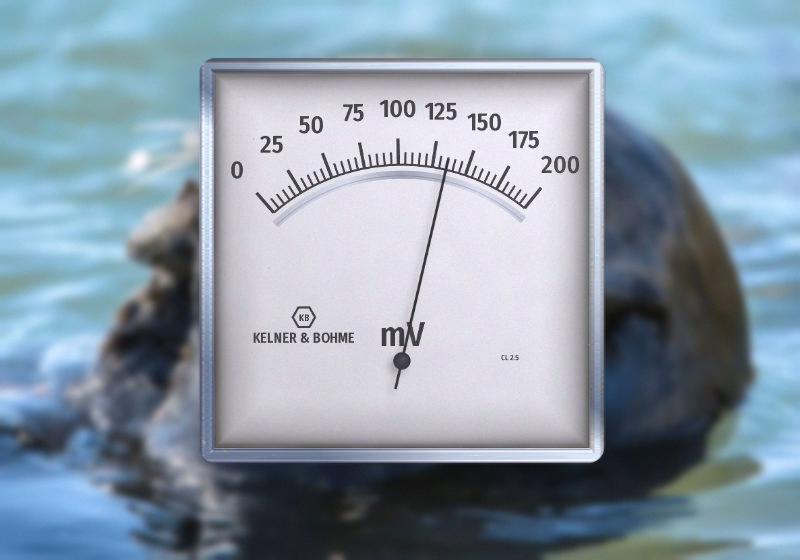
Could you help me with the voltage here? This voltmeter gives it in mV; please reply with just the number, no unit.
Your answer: 135
